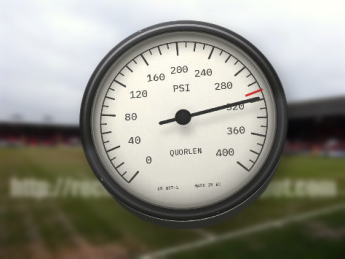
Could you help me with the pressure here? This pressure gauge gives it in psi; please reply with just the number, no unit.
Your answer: 320
